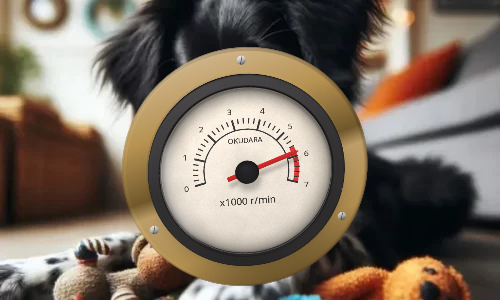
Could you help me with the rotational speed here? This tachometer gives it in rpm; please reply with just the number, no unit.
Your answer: 5800
